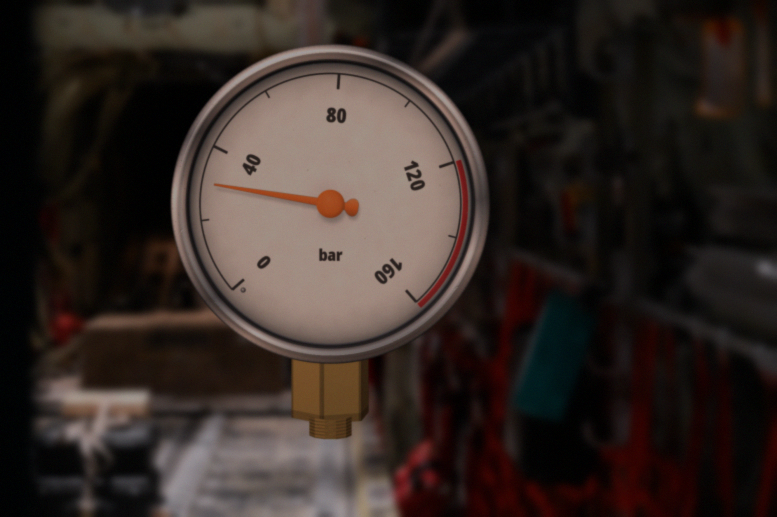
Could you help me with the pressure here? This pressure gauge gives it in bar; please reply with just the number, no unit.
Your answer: 30
